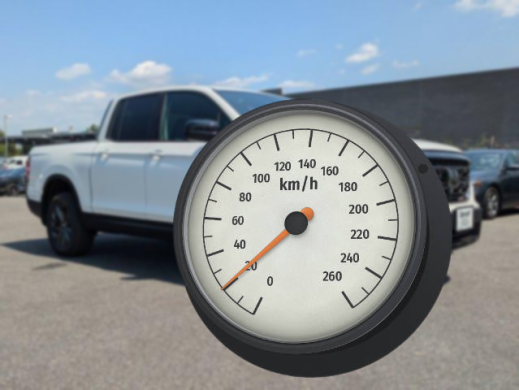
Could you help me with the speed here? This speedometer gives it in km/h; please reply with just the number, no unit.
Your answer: 20
